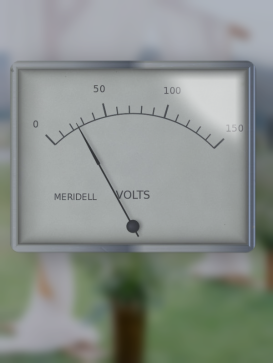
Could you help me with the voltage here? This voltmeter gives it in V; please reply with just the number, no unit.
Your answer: 25
